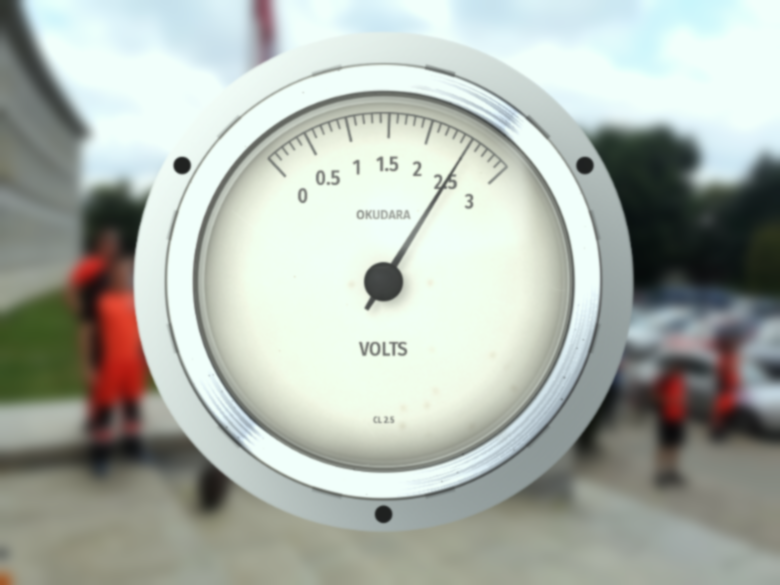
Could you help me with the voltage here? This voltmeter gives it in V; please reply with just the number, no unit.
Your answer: 2.5
